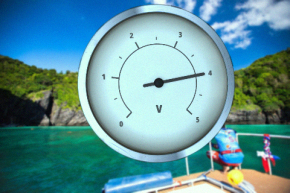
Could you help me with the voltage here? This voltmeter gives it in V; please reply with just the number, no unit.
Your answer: 4
